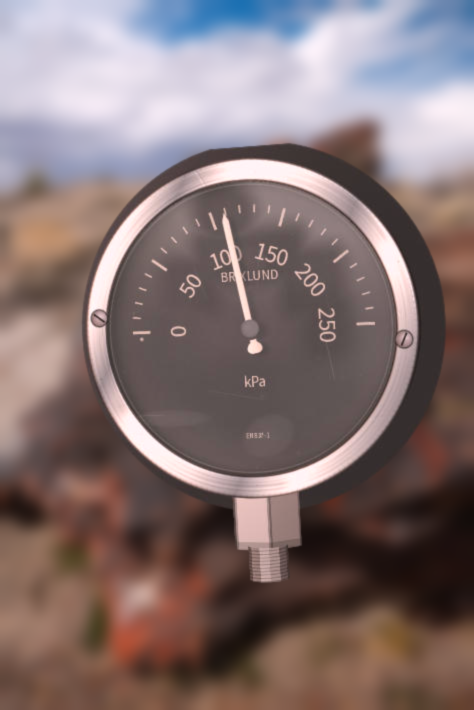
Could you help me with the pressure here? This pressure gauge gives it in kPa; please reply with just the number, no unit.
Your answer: 110
